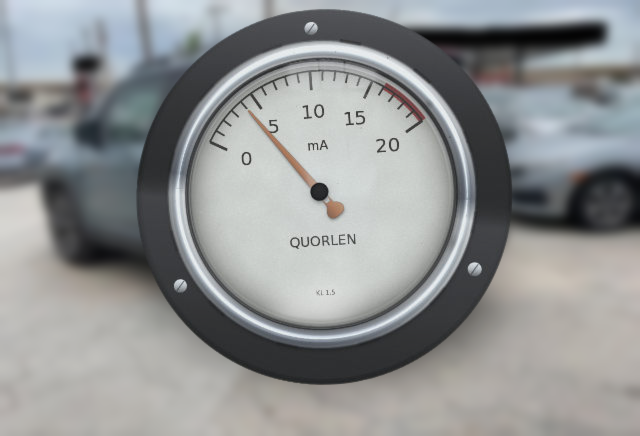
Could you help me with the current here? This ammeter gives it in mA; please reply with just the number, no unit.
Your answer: 4
